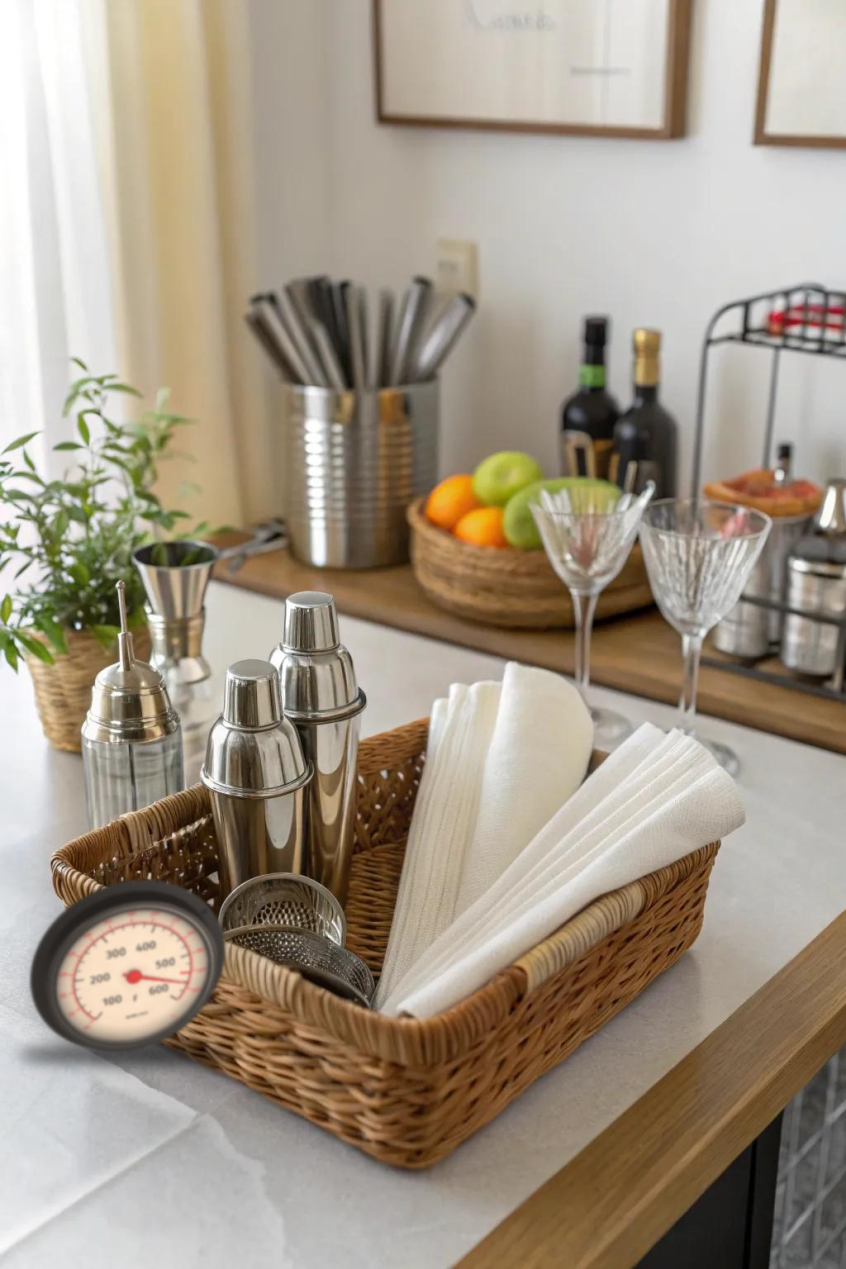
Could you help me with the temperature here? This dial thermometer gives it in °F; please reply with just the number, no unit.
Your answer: 560
